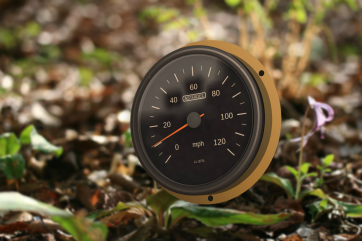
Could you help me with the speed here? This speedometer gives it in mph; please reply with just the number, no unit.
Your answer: 10
